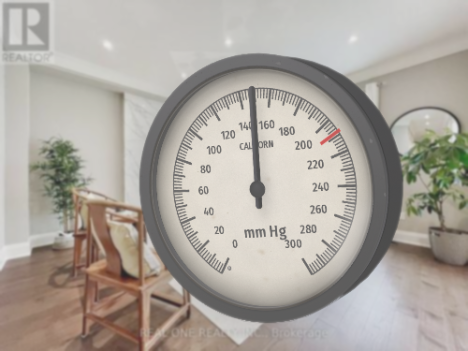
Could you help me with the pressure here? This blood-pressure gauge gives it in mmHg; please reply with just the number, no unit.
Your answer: 150
